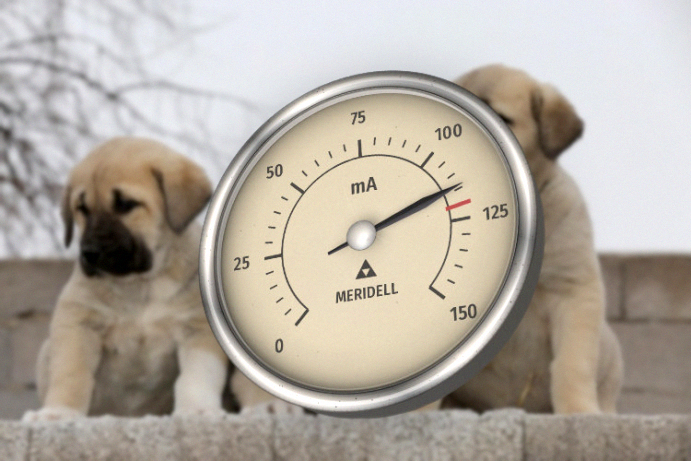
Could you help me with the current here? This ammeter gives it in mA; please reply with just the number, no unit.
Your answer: 115
